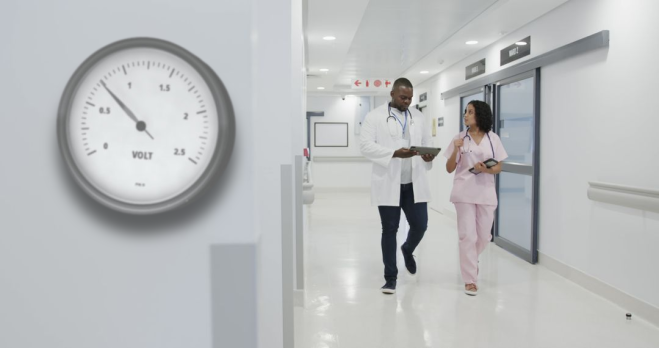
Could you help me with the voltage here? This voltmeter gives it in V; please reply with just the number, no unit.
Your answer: 0.75
